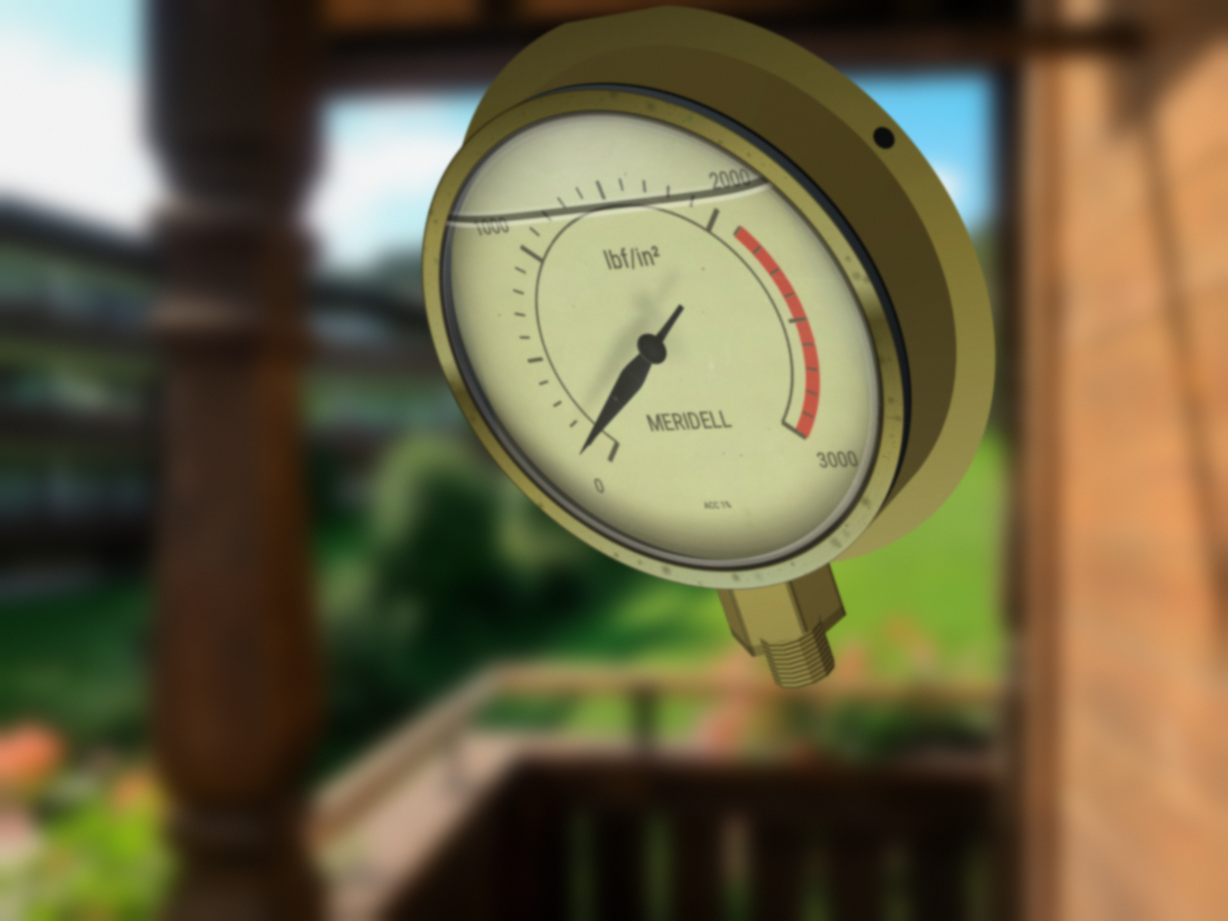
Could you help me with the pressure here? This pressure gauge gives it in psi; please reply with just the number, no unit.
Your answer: 100
